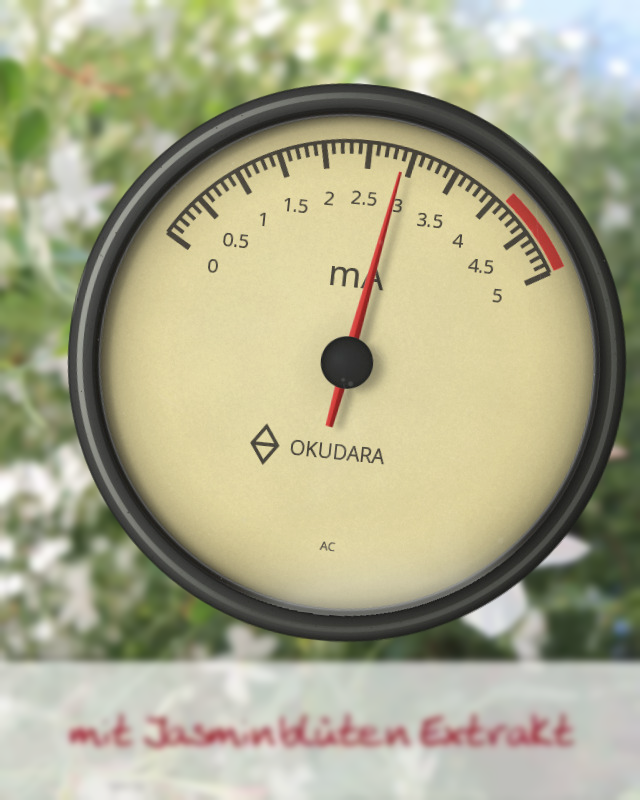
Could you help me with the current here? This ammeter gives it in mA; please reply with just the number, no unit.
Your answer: 2.9
